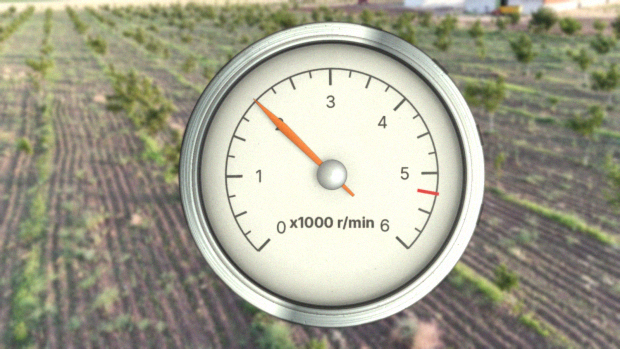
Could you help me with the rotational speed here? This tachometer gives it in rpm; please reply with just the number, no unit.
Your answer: 2000
